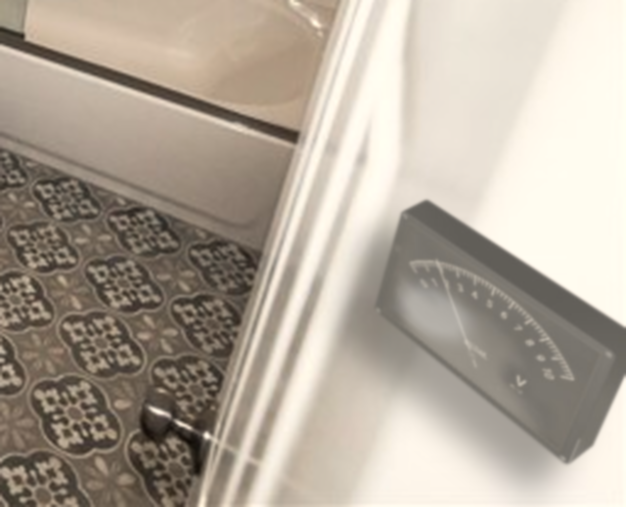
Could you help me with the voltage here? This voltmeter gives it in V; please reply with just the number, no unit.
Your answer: 2
